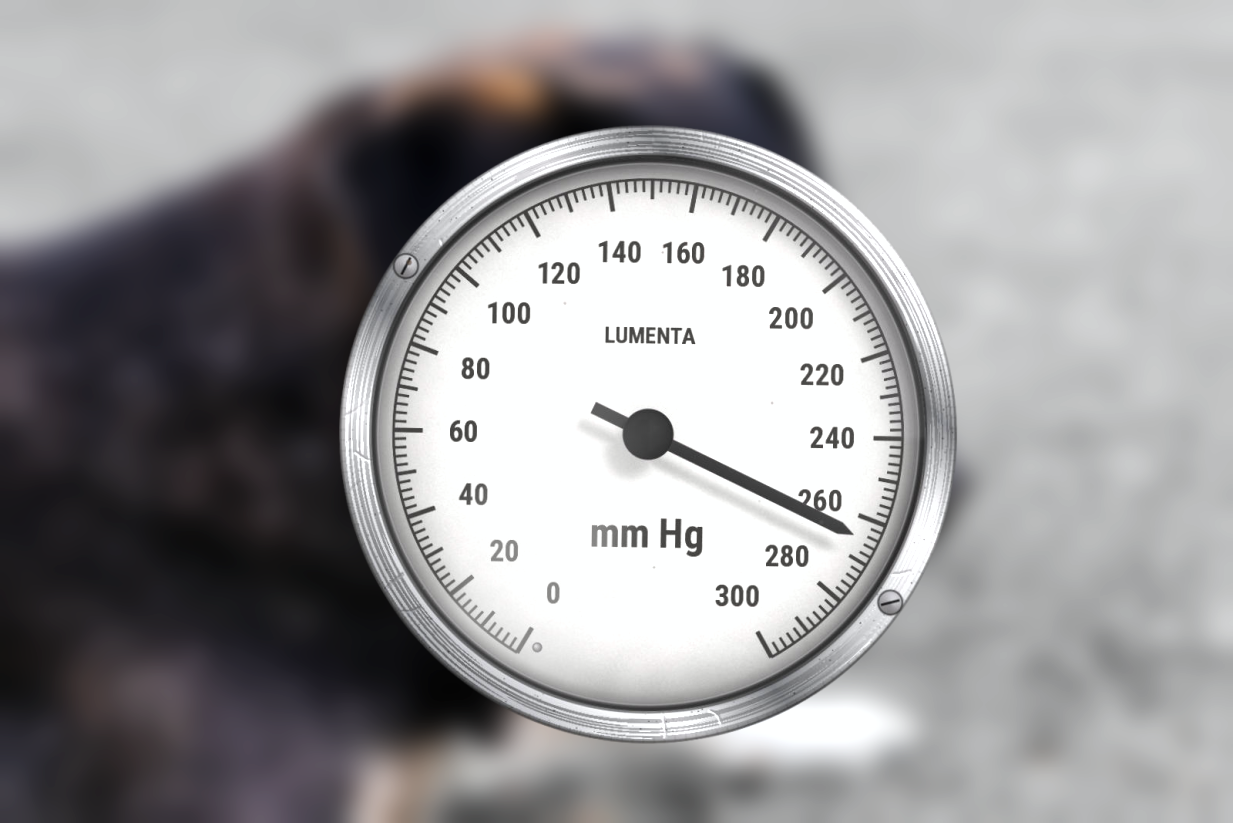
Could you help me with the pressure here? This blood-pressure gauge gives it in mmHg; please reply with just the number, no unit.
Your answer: 265
